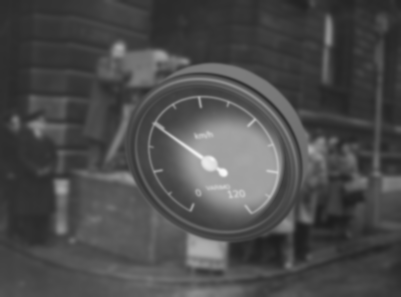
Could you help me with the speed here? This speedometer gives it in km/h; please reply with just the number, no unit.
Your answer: 40
